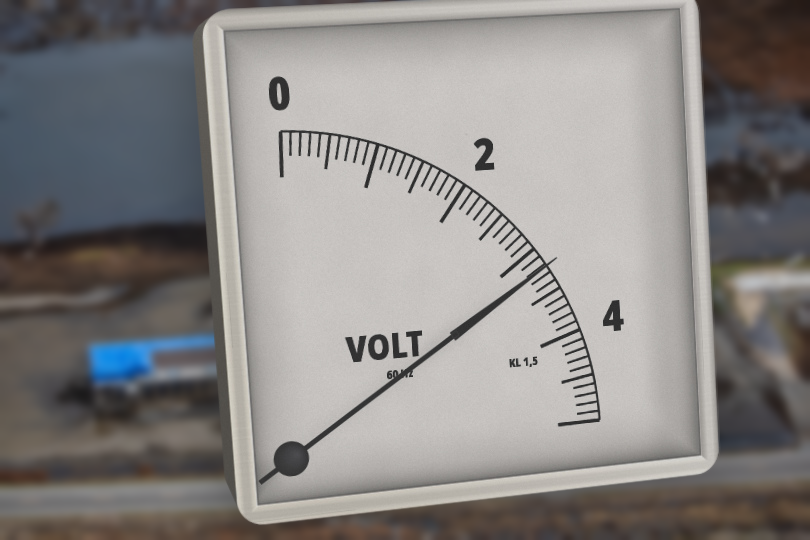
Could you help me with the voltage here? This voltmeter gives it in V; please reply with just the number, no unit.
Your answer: 3.2
